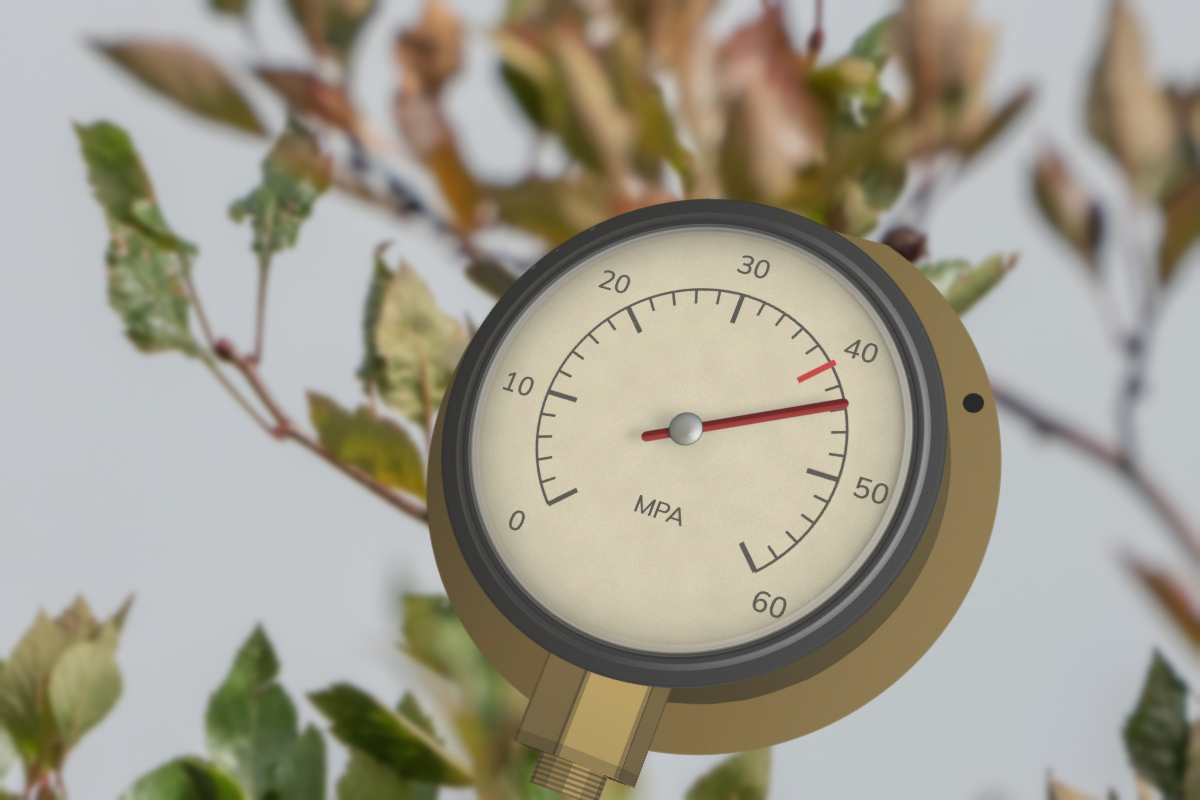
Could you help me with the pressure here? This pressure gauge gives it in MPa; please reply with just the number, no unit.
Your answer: 44
